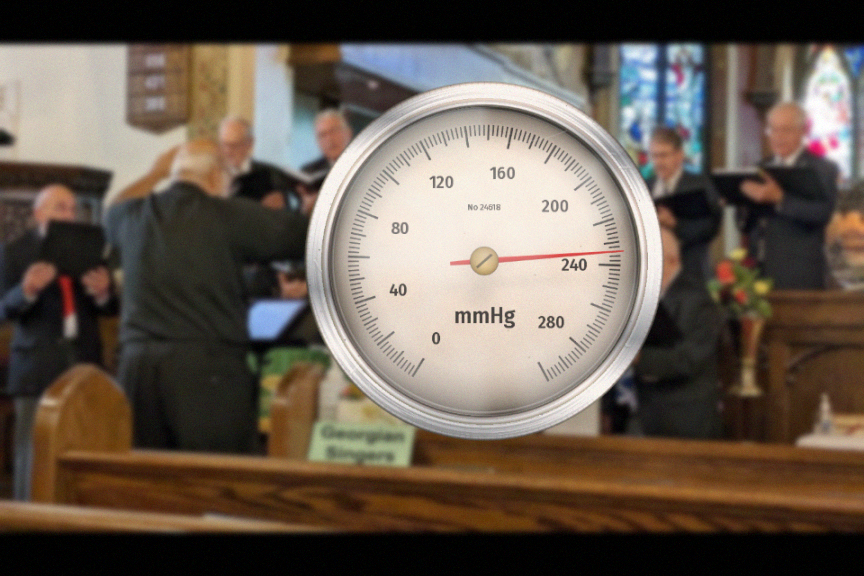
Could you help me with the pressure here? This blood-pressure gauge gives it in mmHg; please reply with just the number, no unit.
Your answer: 234
